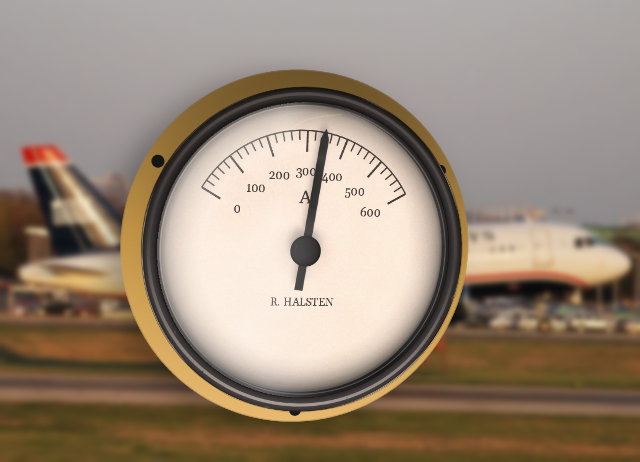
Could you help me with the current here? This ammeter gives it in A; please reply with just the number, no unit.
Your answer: 340
